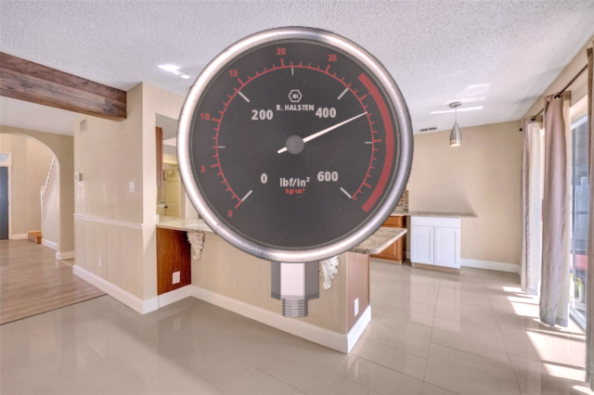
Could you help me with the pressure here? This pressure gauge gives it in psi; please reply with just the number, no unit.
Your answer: 450
